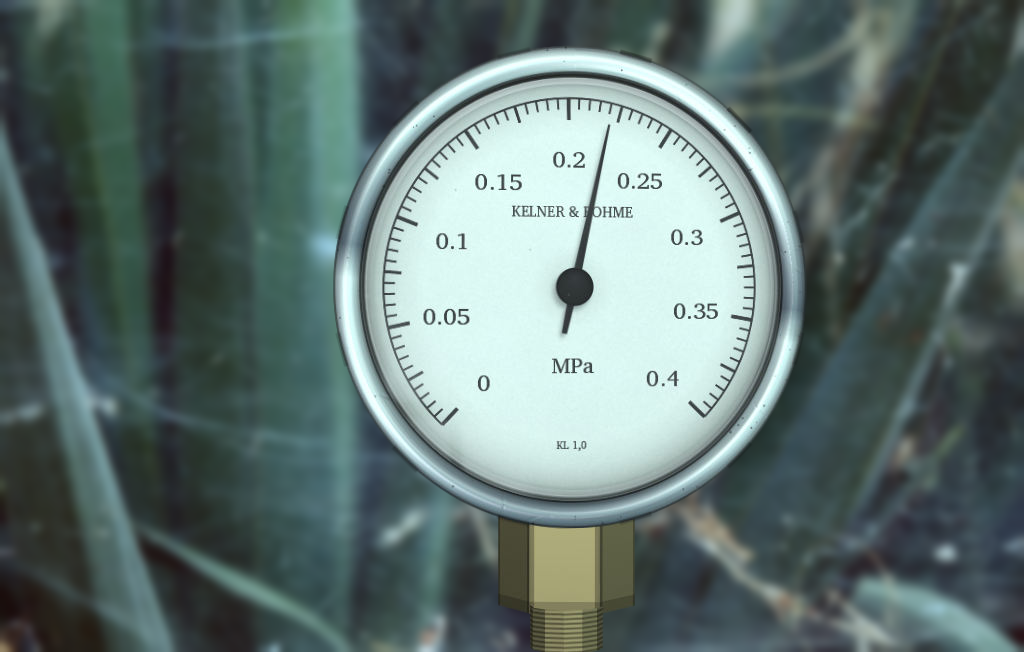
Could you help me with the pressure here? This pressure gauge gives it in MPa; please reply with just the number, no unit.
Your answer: 0.22
